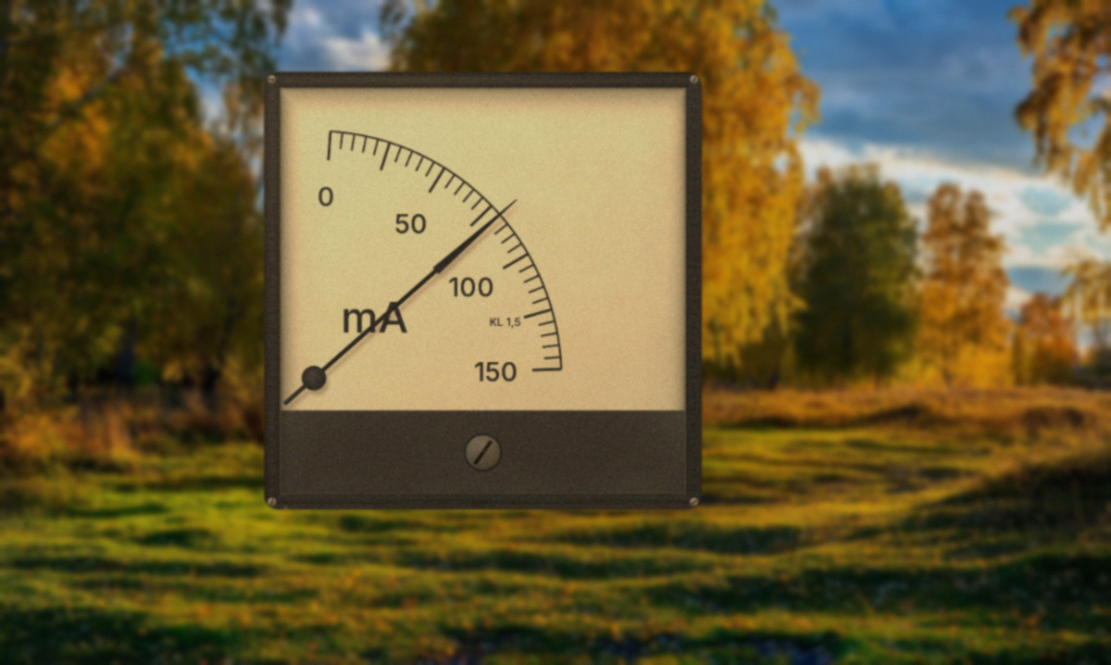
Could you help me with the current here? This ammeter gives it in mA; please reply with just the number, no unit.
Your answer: 80
